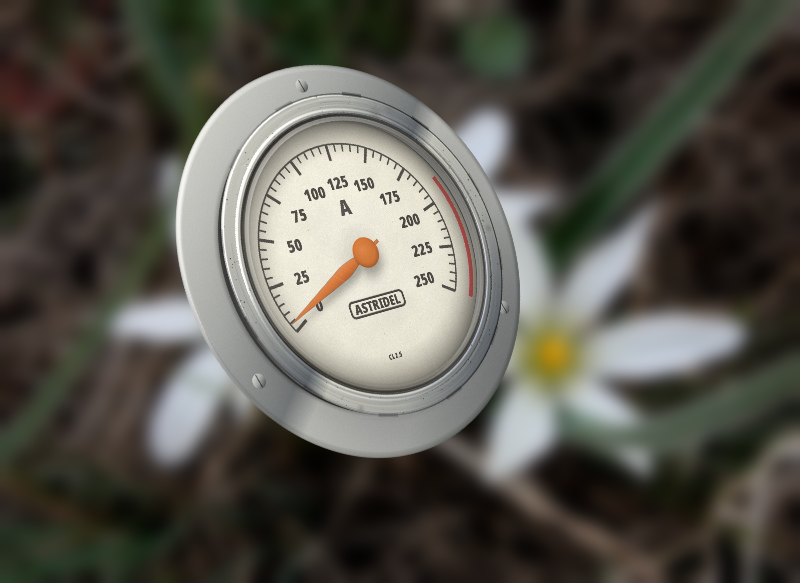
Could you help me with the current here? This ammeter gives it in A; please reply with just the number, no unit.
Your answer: 5
